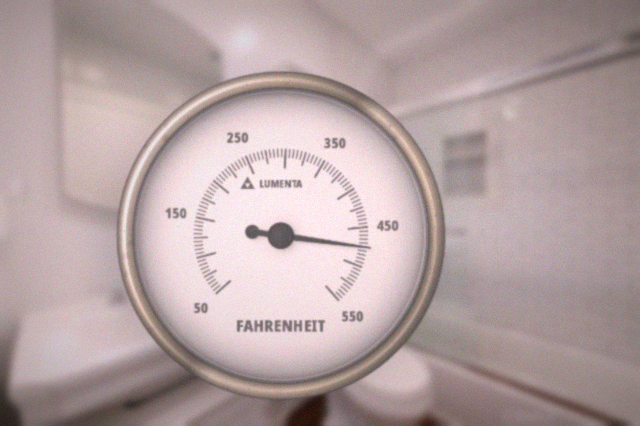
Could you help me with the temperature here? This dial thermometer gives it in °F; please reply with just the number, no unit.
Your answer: 475
